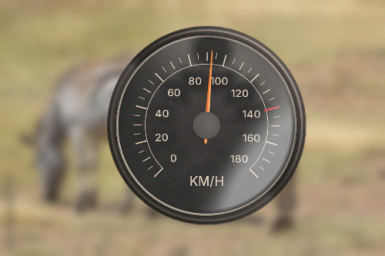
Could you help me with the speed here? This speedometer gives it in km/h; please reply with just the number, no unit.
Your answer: 92.5
